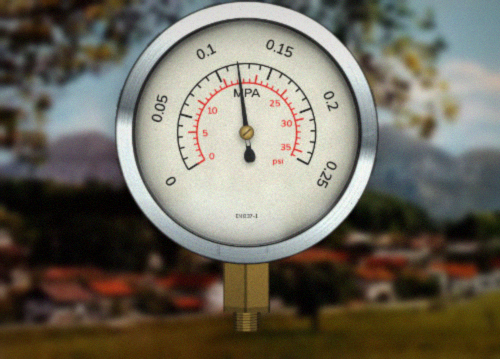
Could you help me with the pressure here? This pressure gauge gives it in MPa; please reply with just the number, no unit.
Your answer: 0.12
